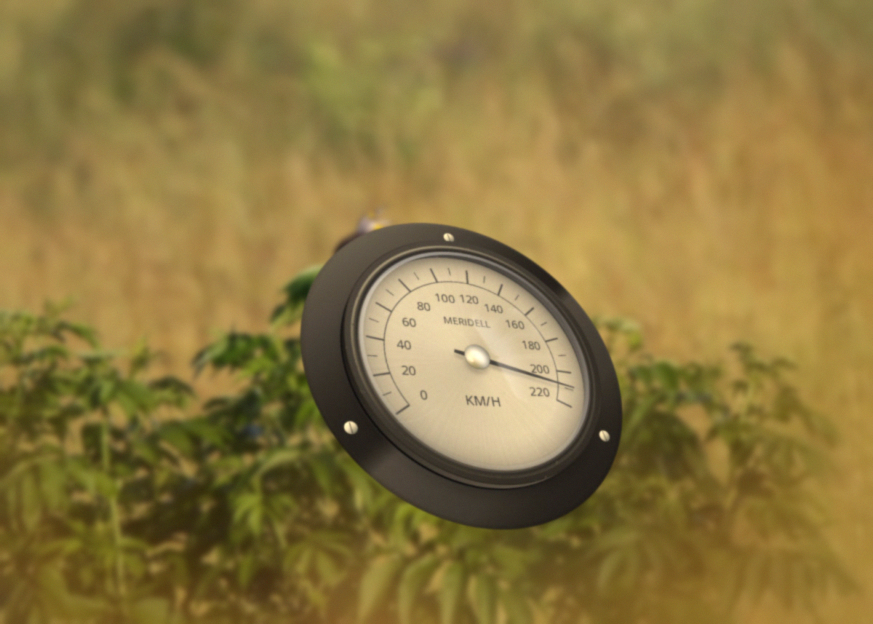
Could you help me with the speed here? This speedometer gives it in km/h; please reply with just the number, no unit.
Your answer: 210
